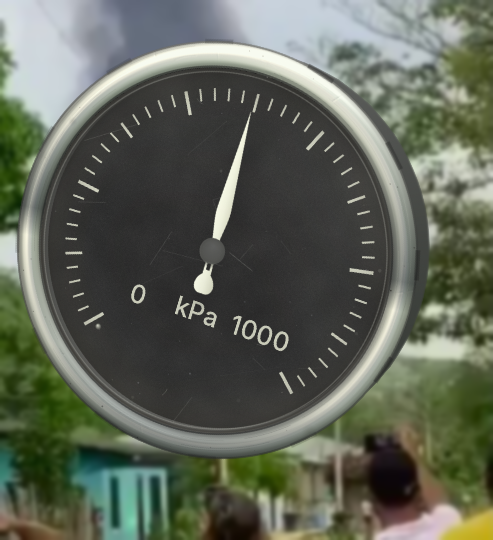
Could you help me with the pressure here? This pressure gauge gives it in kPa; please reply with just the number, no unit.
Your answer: 500
